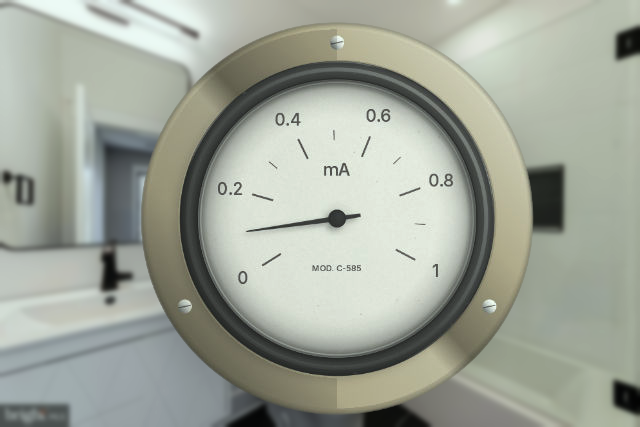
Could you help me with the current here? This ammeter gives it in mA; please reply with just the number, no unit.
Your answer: 0.1
